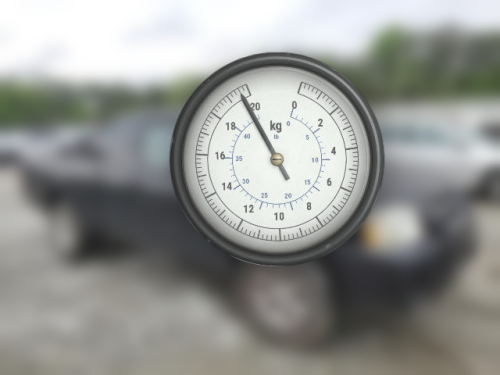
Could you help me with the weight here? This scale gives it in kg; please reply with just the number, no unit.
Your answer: 19.6
